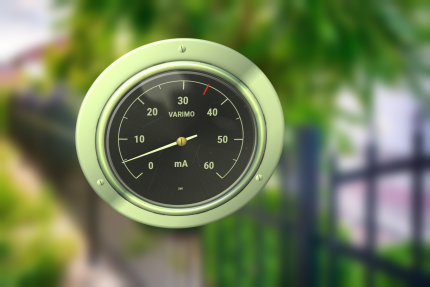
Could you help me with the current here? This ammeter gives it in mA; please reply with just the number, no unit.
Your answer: 5
